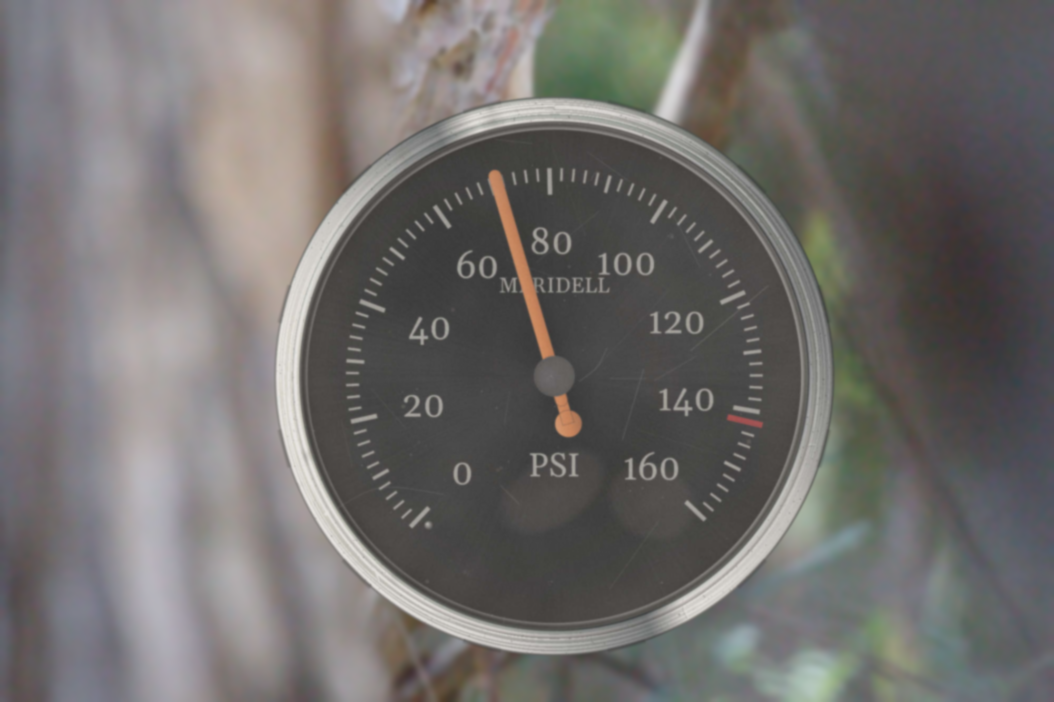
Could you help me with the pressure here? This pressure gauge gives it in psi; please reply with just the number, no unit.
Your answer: 71
